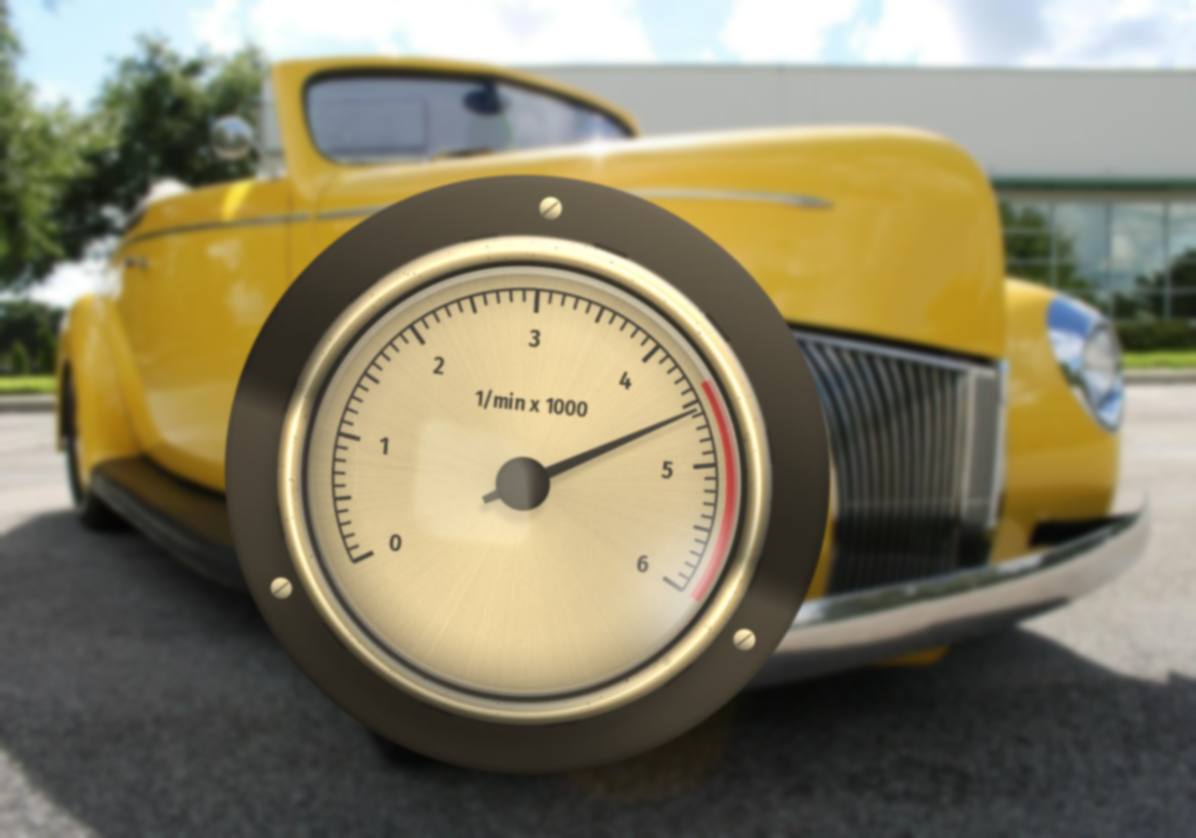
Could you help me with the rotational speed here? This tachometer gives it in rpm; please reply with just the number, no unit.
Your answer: 4550
